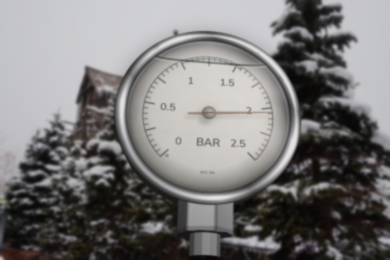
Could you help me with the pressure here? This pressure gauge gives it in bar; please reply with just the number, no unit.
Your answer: 2.05
